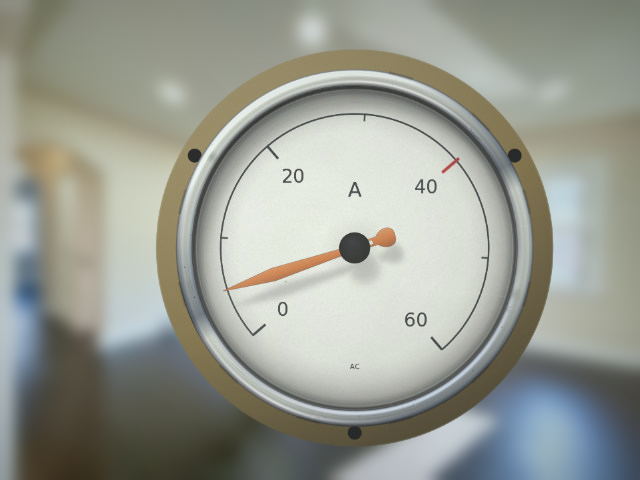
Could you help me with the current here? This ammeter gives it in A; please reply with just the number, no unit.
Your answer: 5
